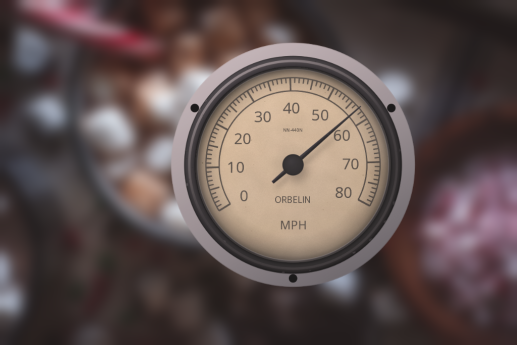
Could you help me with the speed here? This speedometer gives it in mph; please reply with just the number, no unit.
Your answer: 57
